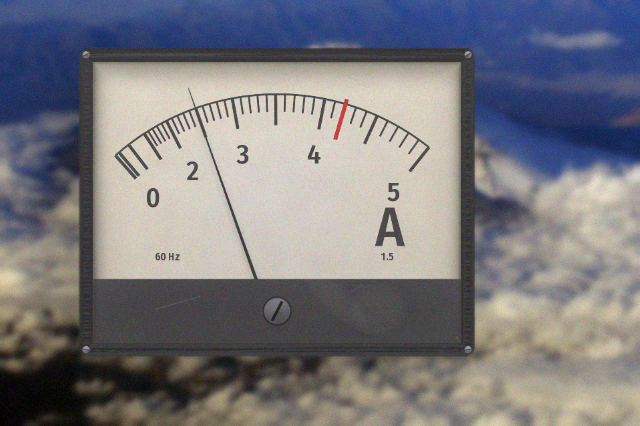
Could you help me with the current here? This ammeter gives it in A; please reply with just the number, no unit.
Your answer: 2.5
